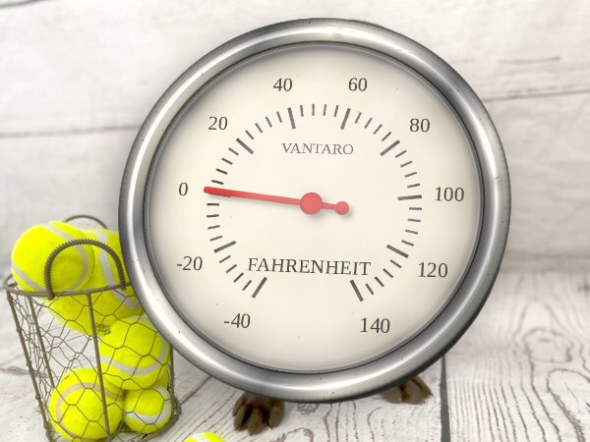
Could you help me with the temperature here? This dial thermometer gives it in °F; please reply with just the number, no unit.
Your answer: 0
